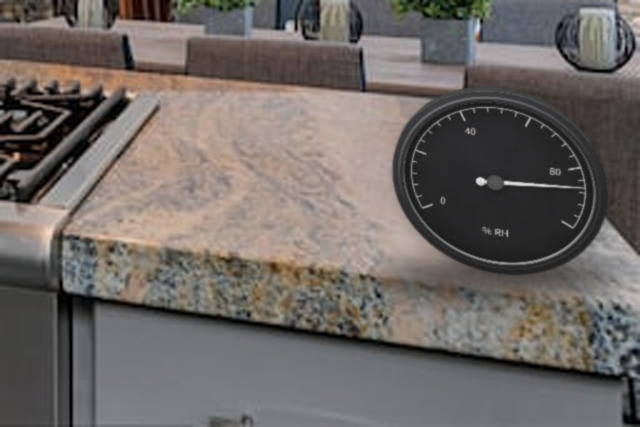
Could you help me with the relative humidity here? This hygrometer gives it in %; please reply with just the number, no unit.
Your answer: 86
